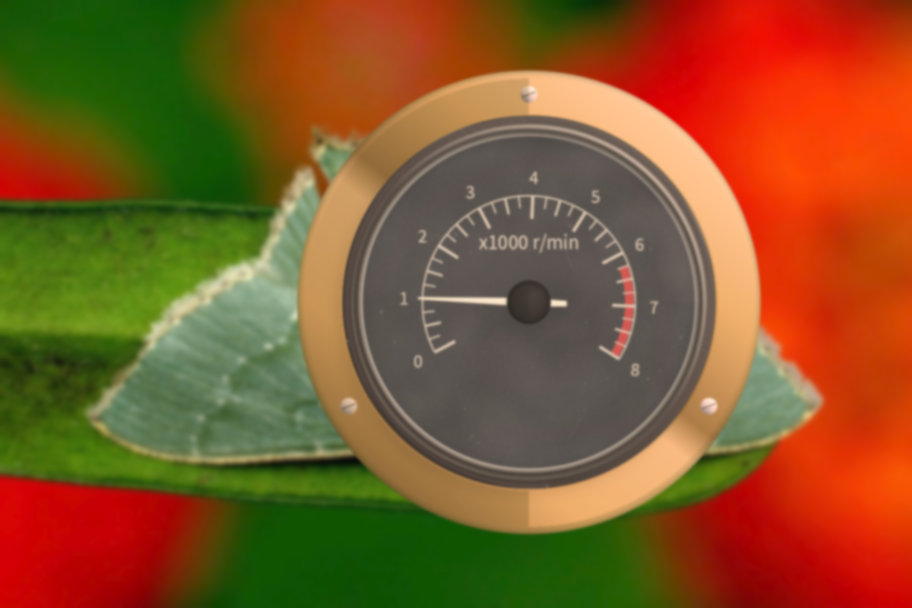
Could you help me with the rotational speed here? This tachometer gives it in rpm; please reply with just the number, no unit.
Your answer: 1000
